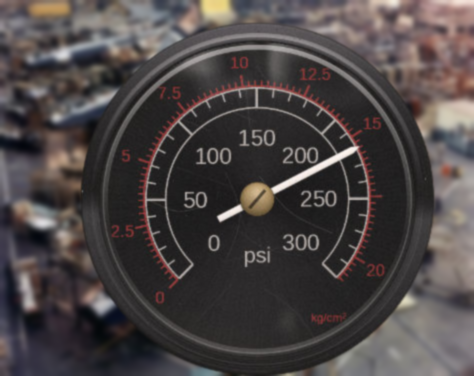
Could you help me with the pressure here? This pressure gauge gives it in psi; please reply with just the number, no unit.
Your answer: 220
